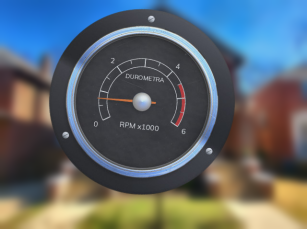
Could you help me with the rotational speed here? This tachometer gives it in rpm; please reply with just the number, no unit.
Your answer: 750
